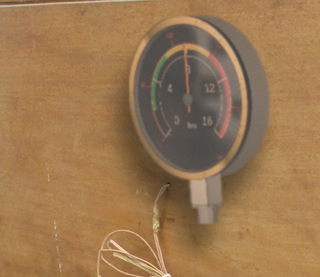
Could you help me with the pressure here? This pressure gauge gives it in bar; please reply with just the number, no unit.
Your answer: 8
